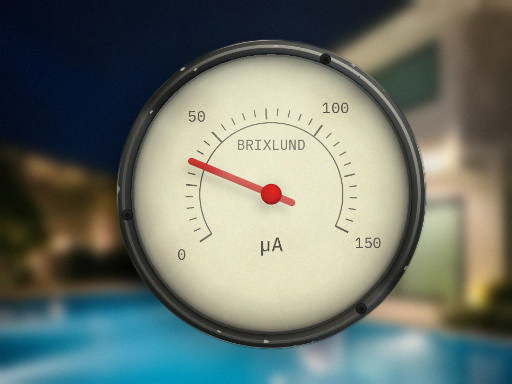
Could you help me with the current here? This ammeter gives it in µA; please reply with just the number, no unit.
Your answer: 35
